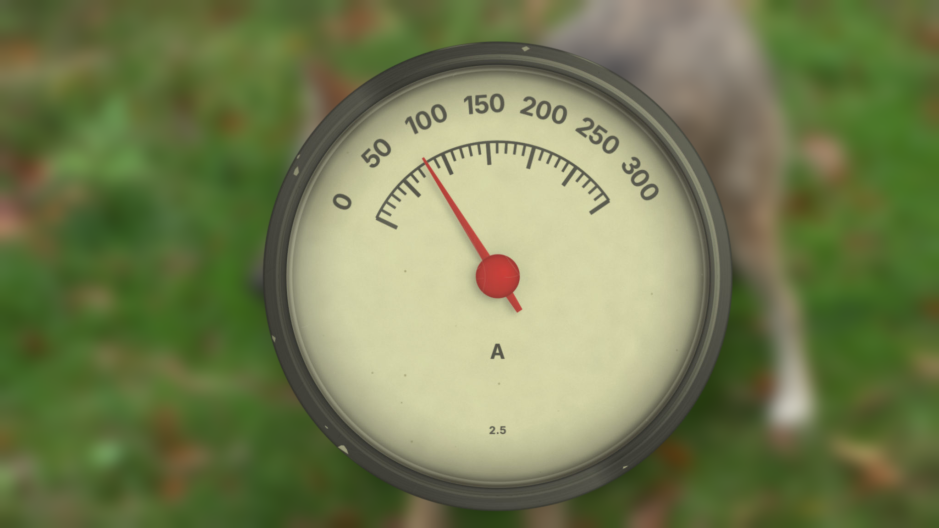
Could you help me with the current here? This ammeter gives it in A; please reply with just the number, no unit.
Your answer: 80
